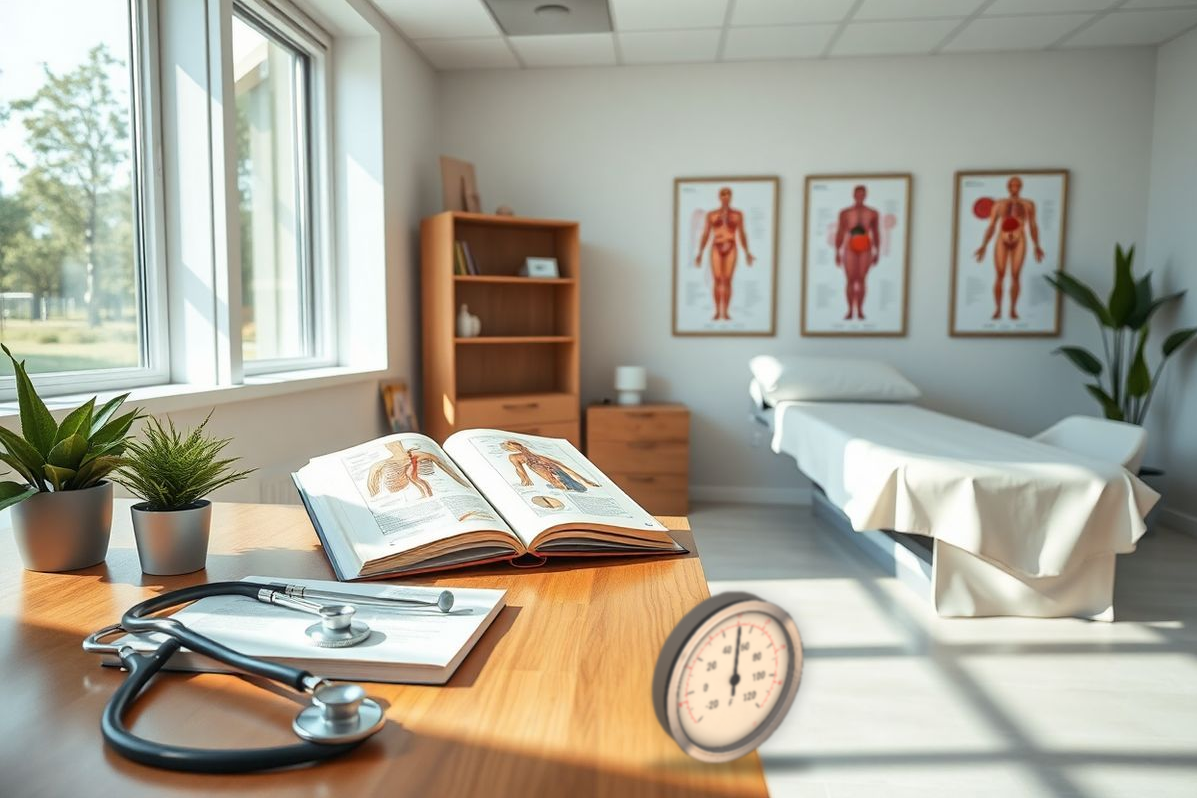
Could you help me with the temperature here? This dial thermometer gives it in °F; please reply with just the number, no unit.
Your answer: 50
